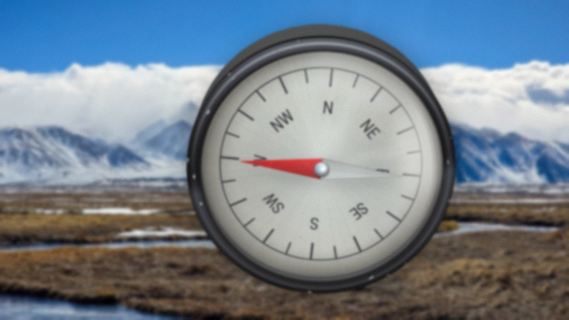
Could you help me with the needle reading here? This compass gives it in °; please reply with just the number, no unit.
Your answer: 270
